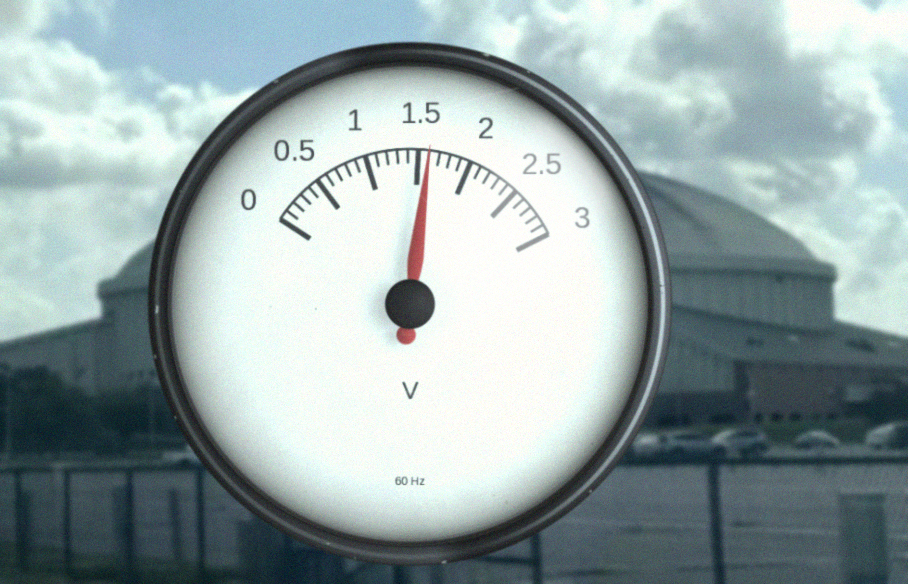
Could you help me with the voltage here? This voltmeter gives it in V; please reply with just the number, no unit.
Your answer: 1.6
